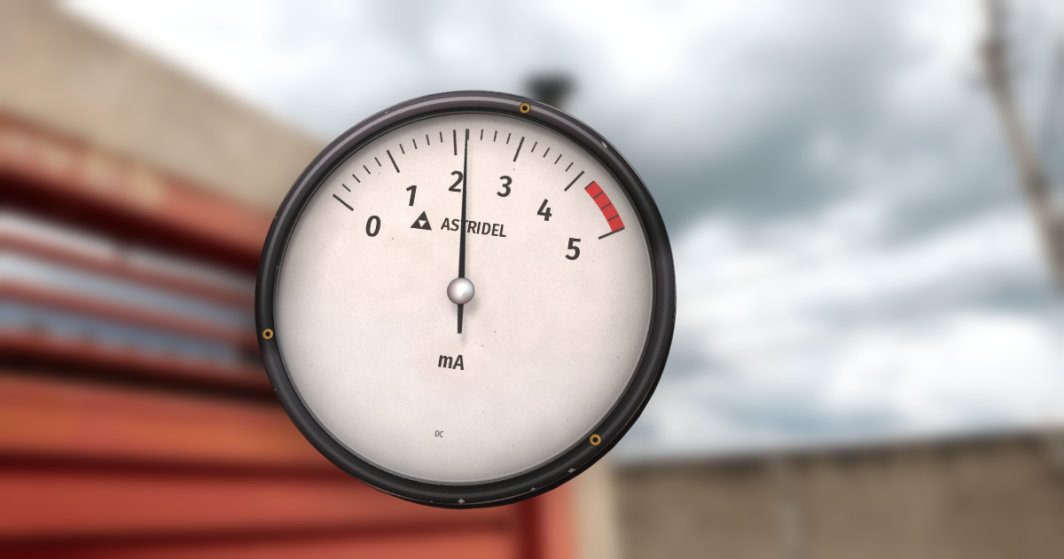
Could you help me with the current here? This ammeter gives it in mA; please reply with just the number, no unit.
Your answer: 2.2
